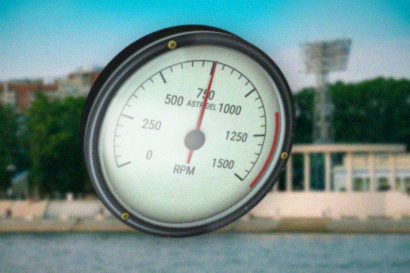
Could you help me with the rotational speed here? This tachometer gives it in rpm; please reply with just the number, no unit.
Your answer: 750
